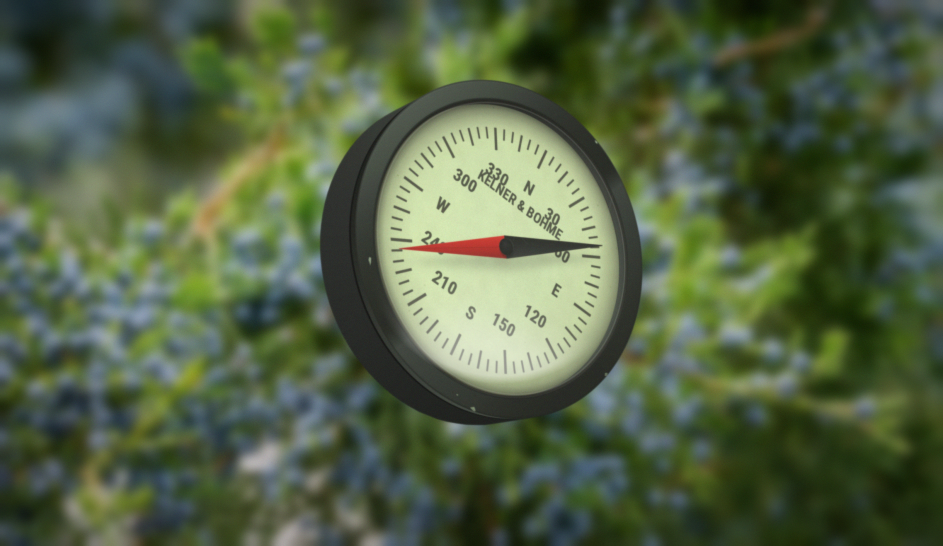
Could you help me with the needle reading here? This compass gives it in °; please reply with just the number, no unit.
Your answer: 235
